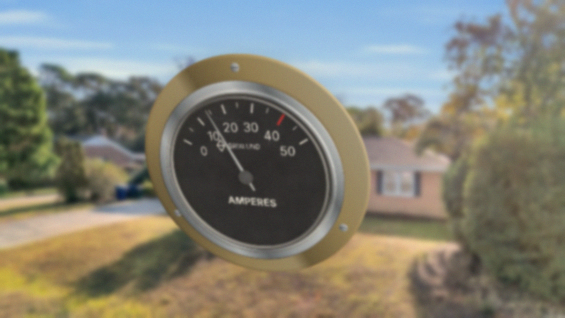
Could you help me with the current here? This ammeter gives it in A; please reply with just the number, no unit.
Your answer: 15
